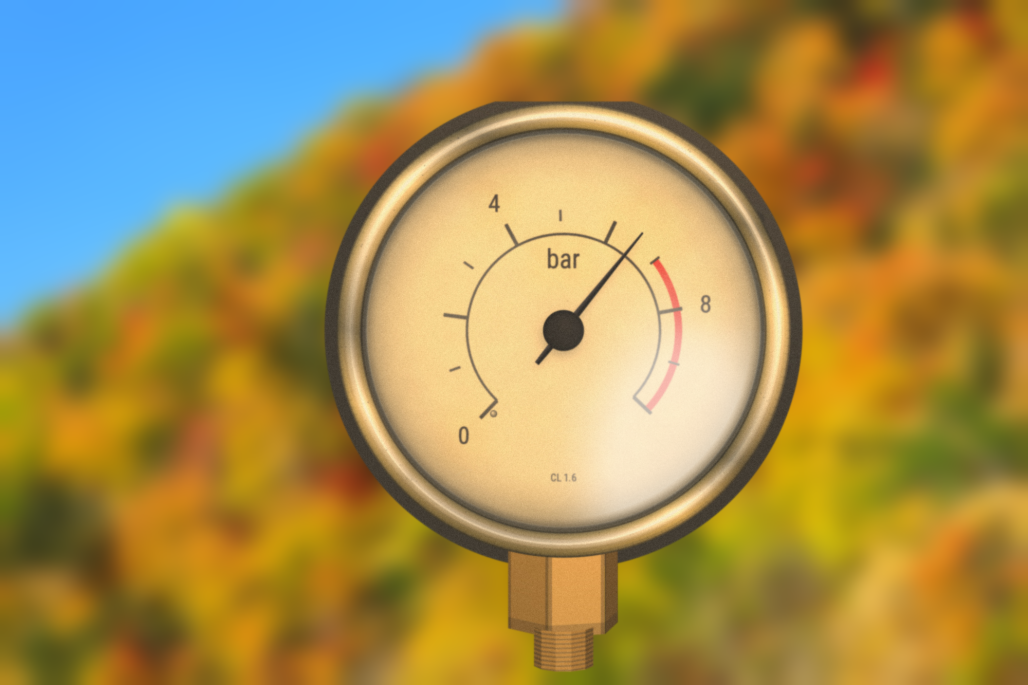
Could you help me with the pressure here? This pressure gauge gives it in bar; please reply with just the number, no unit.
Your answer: 6.5
